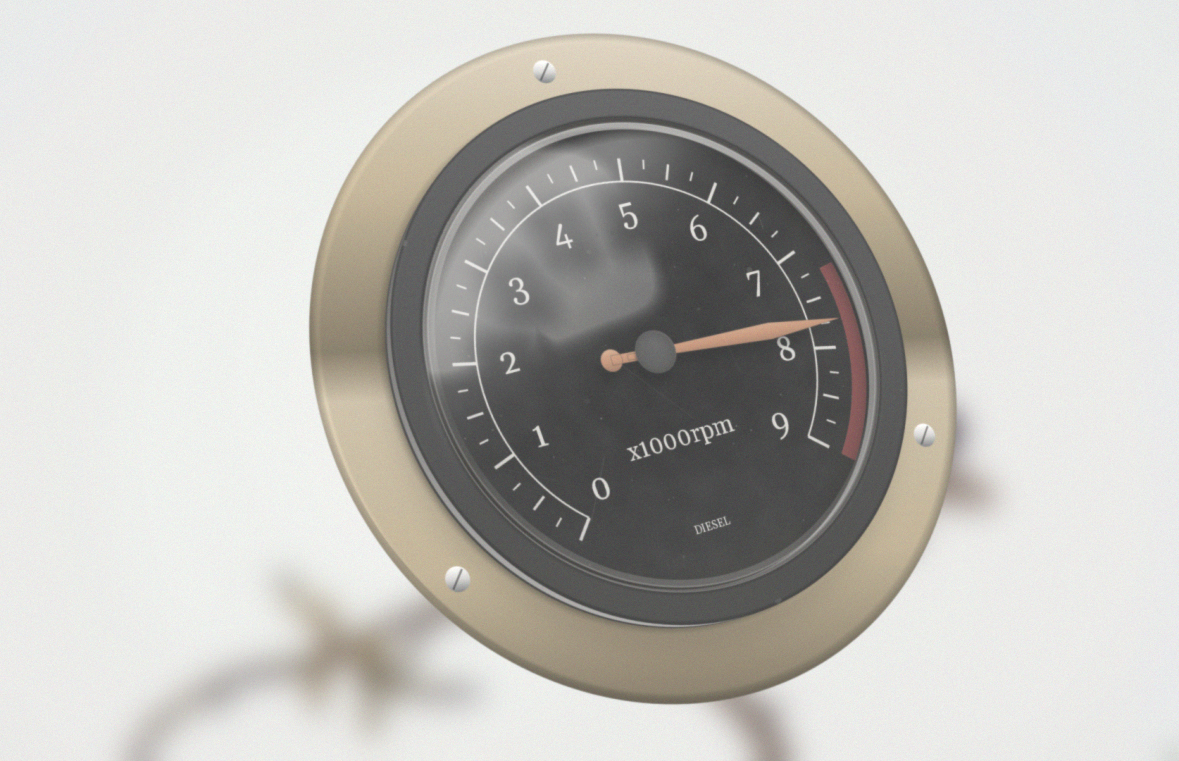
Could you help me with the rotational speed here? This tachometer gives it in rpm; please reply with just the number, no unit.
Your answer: 7750
